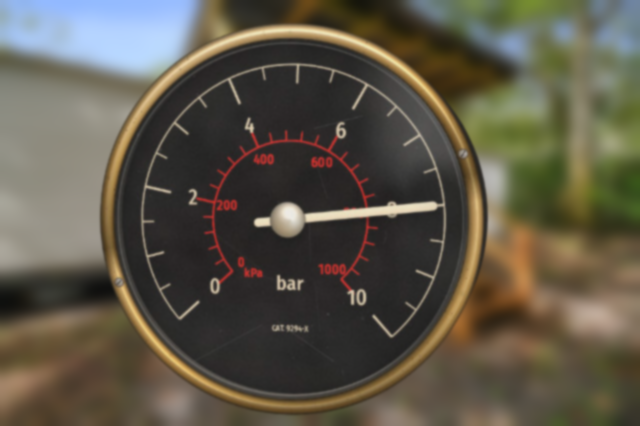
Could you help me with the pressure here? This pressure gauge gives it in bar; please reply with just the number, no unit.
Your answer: 8
